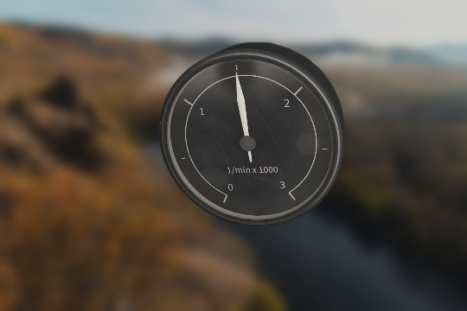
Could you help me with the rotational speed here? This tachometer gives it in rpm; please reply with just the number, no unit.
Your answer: 1500
